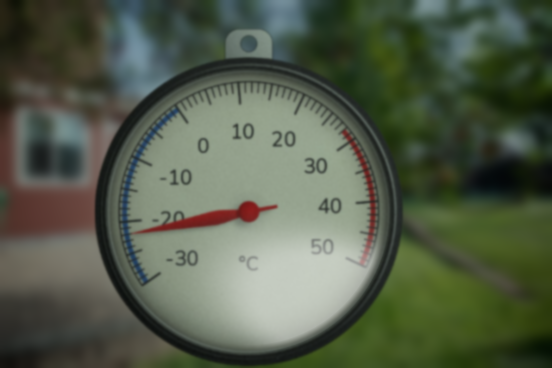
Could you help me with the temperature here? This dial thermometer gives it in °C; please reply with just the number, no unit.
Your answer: -22
